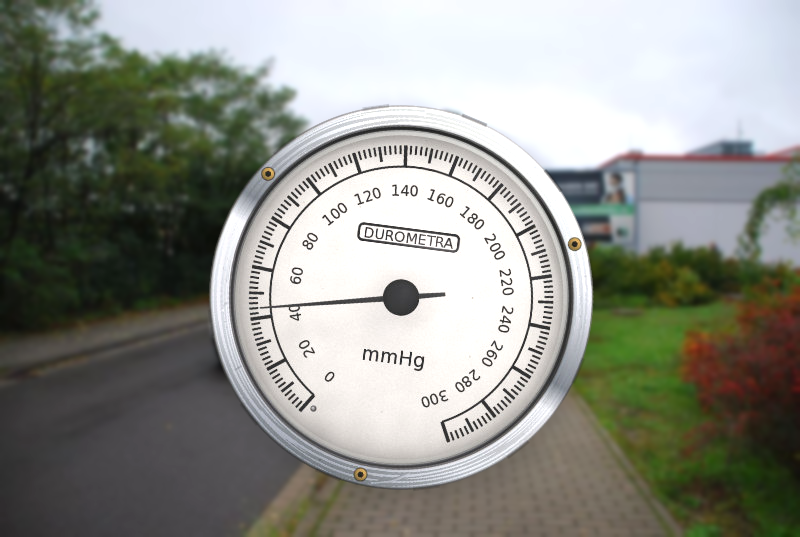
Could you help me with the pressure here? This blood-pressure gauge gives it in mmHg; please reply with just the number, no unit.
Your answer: 44
